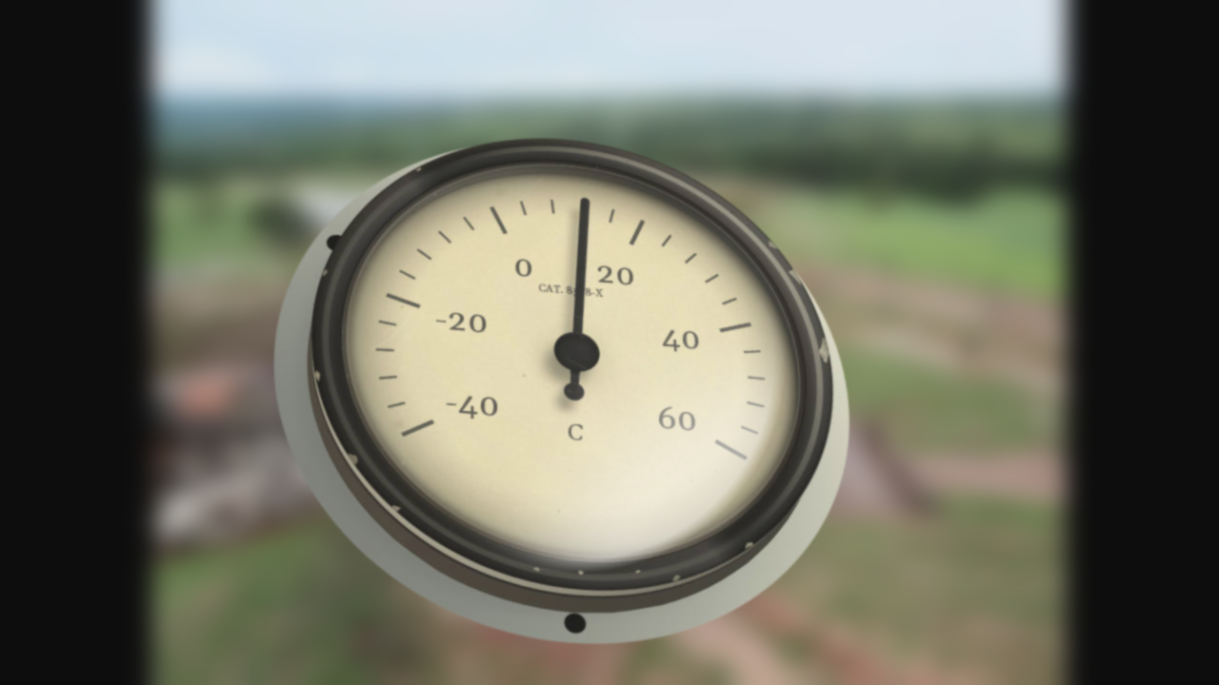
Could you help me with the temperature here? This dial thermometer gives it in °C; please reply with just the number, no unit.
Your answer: 12
